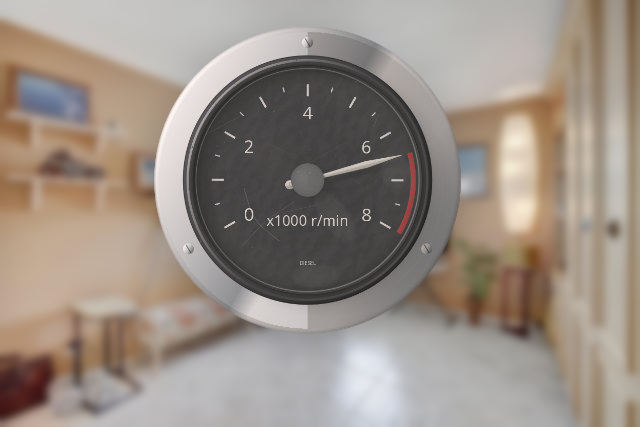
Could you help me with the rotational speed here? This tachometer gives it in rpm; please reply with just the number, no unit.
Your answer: 6500
